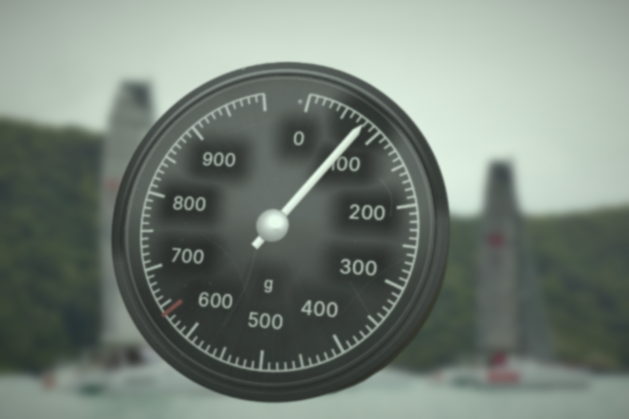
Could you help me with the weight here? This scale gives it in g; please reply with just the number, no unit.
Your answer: 80
